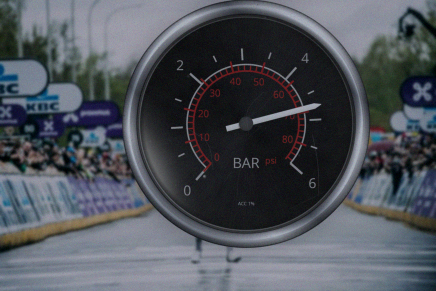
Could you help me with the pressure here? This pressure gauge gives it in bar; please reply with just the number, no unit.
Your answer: 4.75
